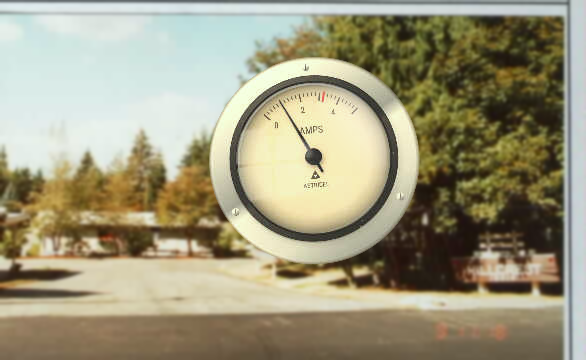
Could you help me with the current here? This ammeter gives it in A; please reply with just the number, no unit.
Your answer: 1
